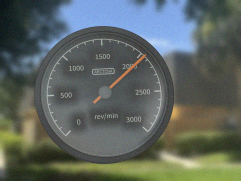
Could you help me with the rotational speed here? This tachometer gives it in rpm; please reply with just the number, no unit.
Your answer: 2050
